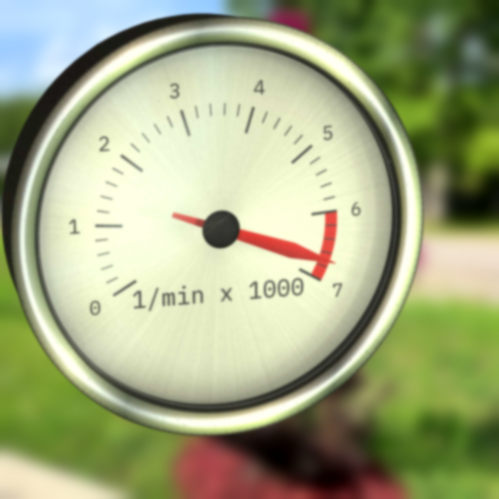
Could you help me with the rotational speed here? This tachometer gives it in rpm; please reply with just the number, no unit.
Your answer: 6700
